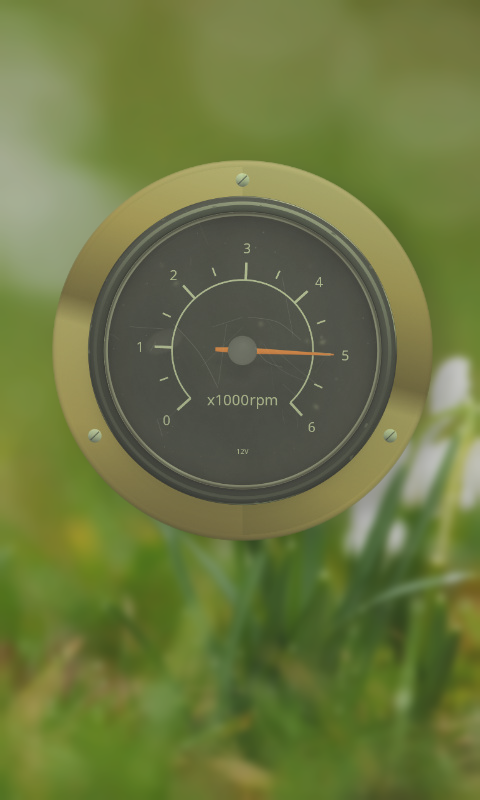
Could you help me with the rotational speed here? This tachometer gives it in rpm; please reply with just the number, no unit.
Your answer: 5000
